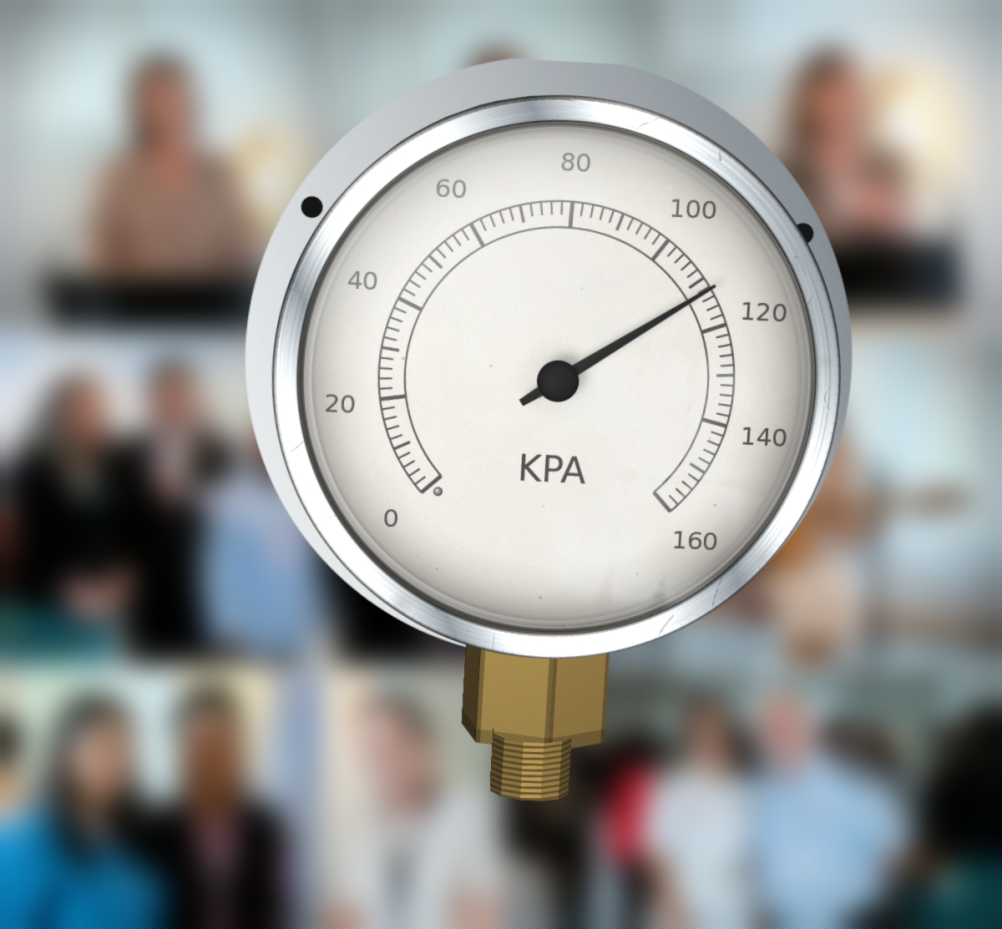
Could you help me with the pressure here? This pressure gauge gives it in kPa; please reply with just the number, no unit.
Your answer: 112
